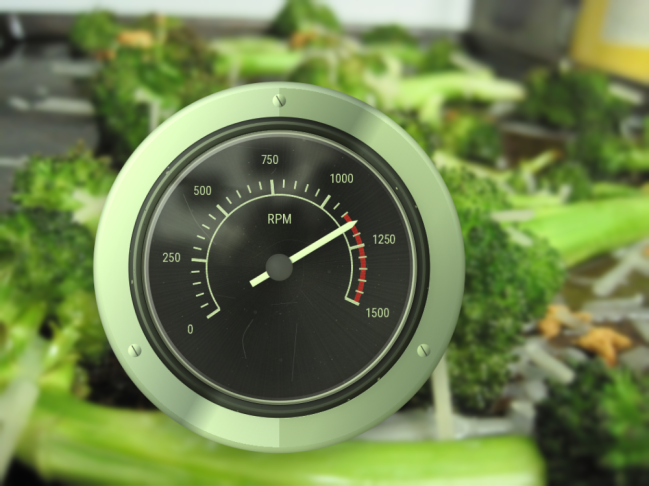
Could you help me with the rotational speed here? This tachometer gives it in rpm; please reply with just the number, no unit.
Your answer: 1150
